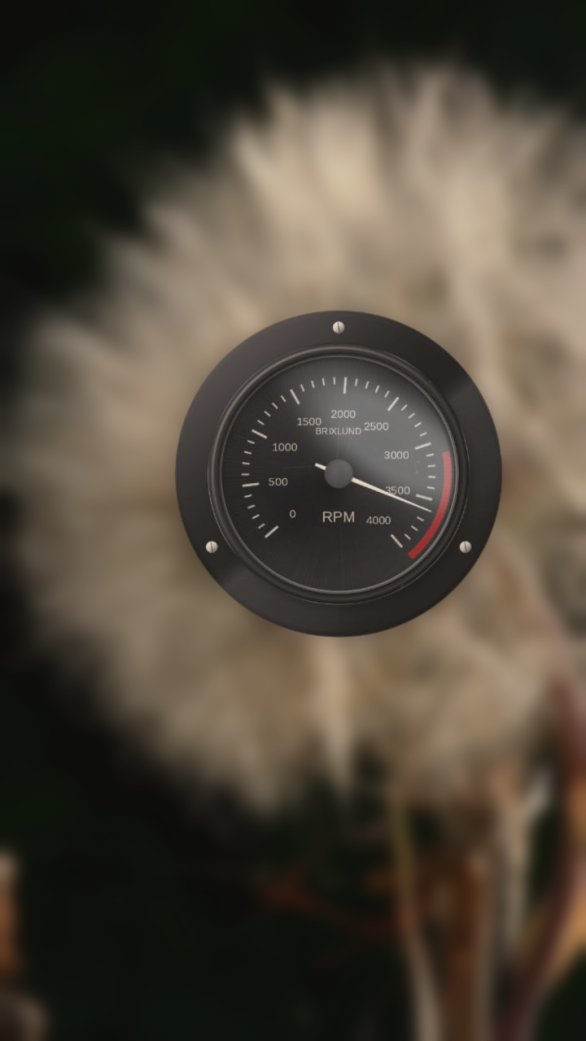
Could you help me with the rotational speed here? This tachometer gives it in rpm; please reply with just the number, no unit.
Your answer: 3600
